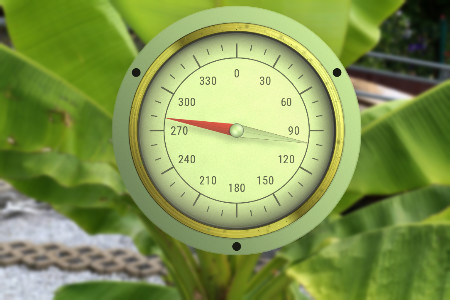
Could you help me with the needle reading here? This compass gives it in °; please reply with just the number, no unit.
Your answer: 280
